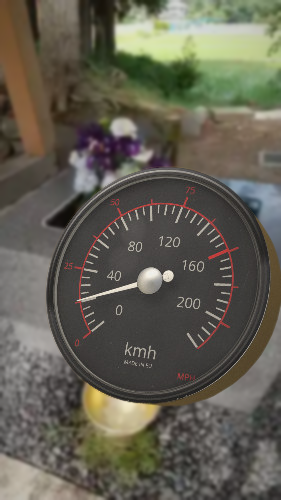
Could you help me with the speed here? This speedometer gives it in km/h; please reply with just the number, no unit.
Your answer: 20
